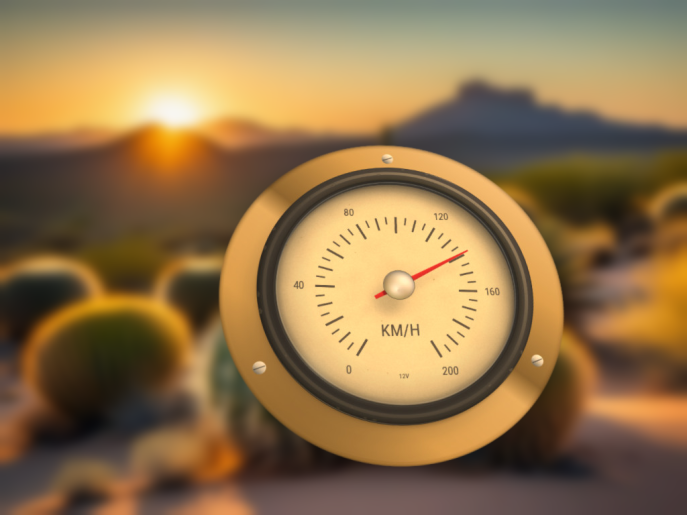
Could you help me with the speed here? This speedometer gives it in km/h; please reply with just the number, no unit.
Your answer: 140
